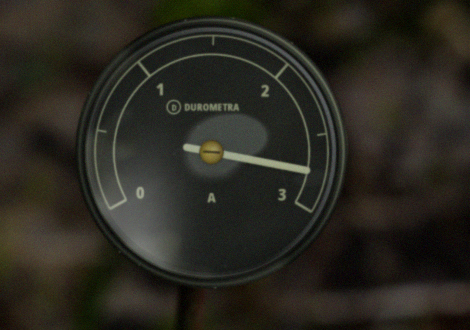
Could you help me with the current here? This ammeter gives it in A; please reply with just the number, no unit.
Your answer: 2.75
